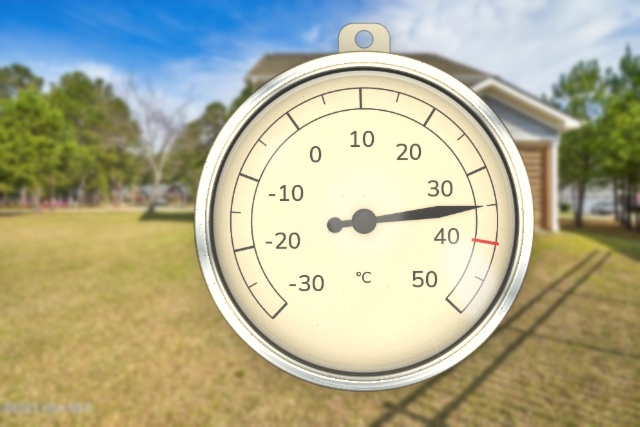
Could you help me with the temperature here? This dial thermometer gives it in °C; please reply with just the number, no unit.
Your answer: 35
